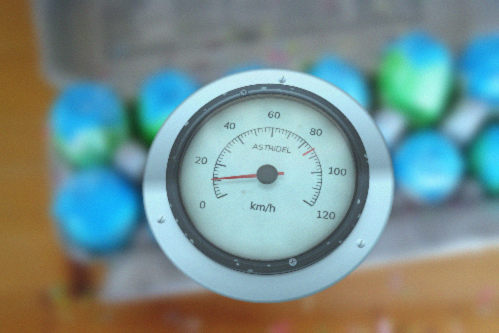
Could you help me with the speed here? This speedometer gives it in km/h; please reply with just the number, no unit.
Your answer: 10
